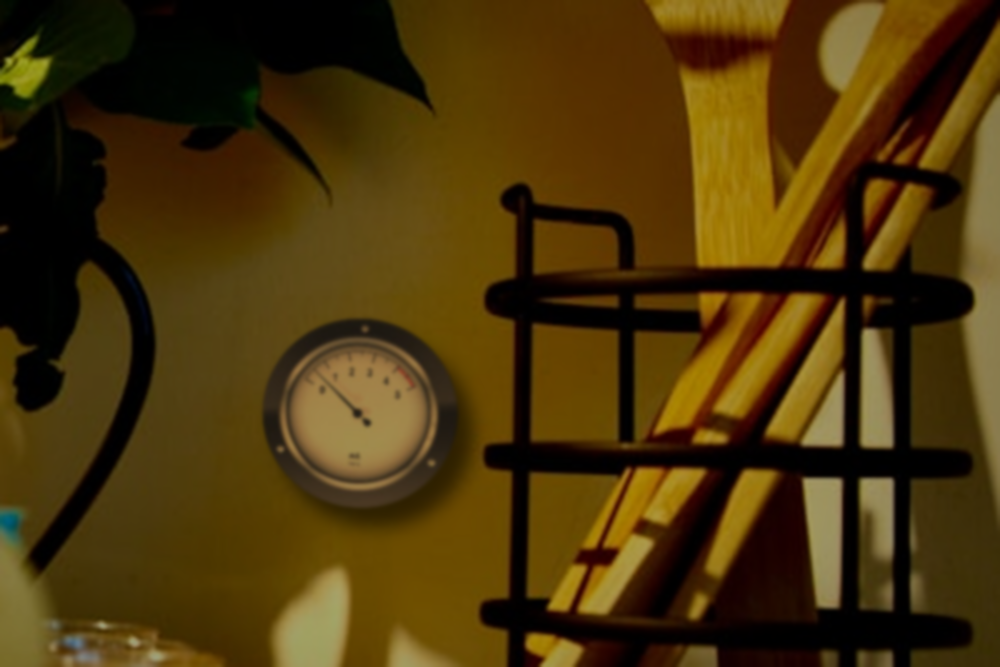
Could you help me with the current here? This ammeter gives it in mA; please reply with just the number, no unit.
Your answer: 0.5
